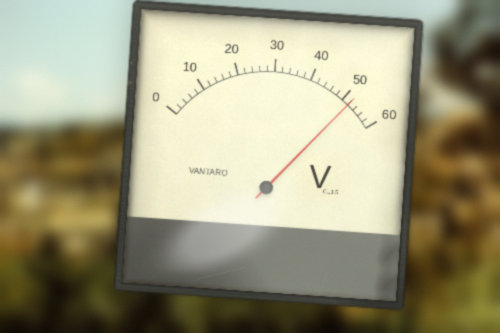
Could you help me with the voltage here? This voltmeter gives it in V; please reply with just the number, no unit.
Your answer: 52
